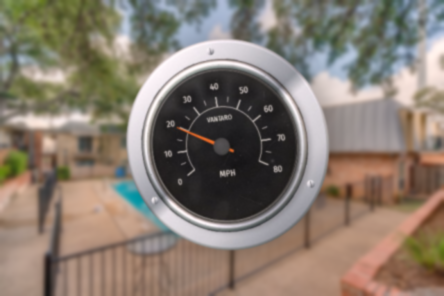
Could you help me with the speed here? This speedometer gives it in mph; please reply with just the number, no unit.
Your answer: 20
